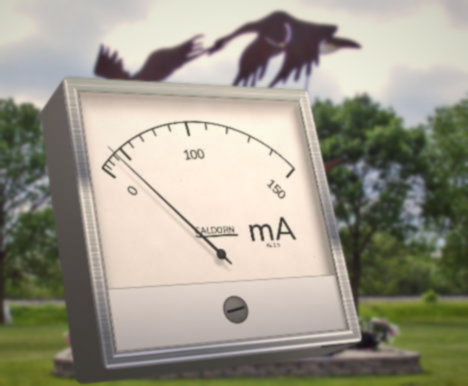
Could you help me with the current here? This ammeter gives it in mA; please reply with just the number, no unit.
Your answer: 40
